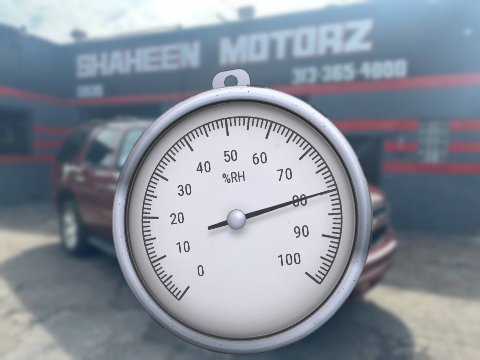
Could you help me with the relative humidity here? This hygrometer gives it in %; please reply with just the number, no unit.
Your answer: 80
